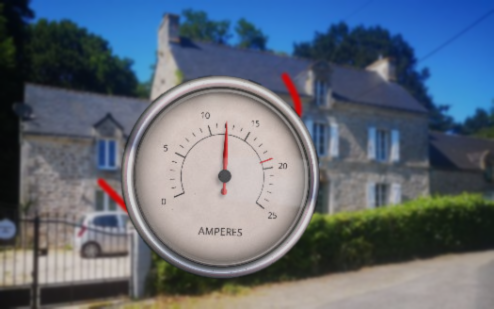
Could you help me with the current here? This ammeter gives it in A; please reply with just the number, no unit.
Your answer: 12
